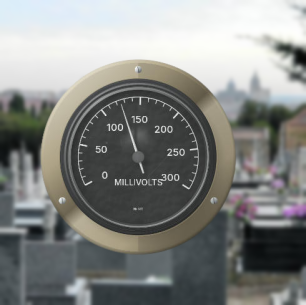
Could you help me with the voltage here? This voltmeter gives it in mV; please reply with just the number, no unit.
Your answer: 125
